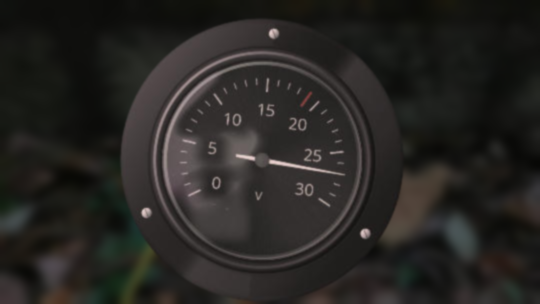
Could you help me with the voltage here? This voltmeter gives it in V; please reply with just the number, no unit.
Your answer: 27
